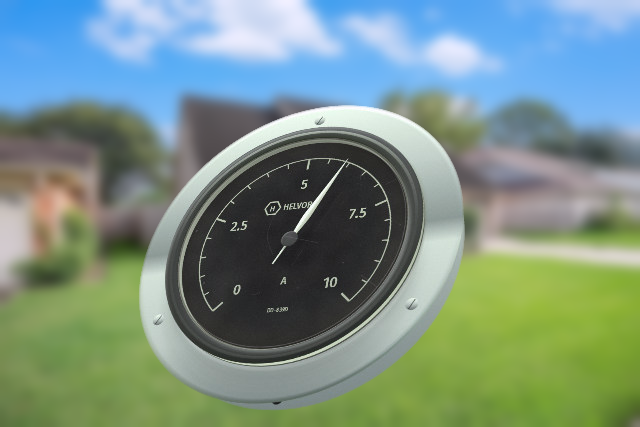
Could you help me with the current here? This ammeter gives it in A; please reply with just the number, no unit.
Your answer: 6
